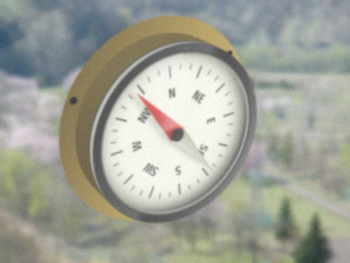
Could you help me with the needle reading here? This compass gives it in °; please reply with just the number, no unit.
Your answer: 325
